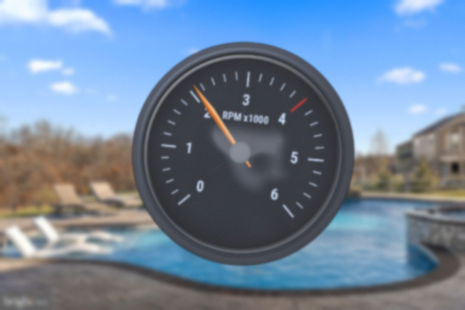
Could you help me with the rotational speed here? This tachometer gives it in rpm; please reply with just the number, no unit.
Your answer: 2100
